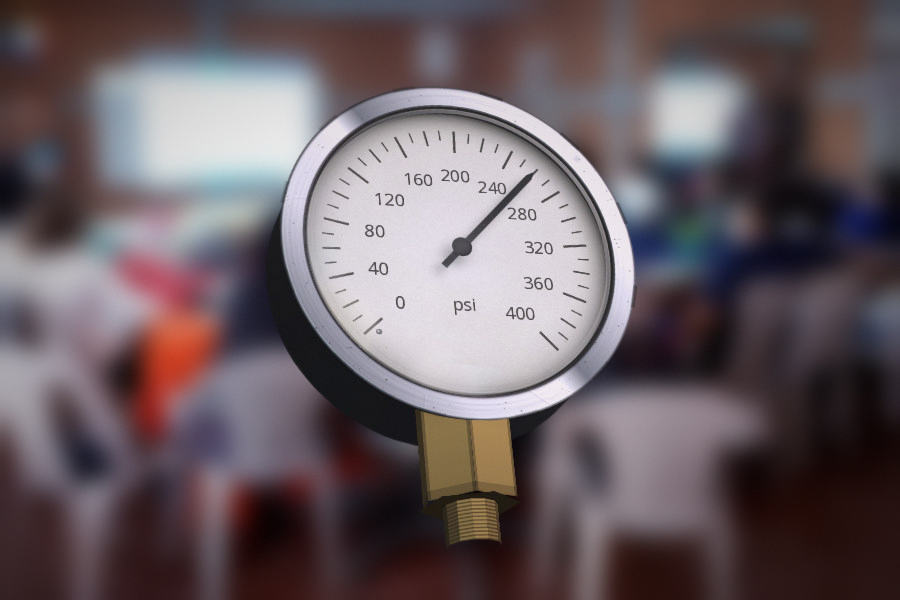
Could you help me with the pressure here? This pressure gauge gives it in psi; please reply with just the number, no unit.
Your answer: 260
